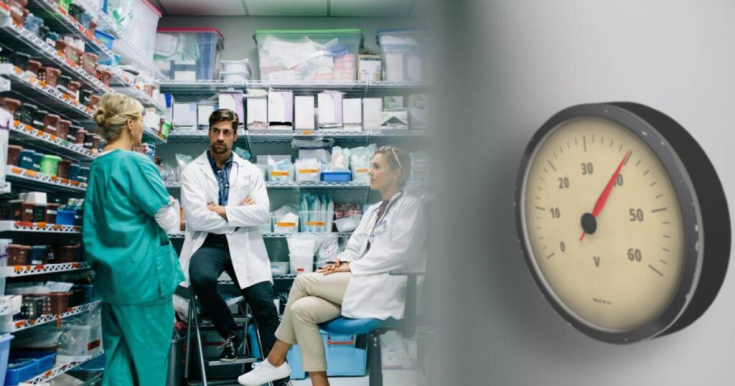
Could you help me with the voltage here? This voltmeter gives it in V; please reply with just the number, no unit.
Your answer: 40
